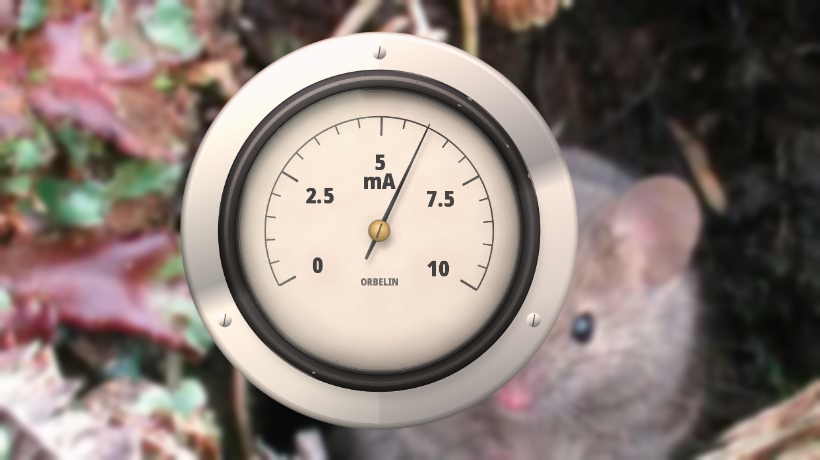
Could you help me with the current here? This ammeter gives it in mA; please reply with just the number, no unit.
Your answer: 6
